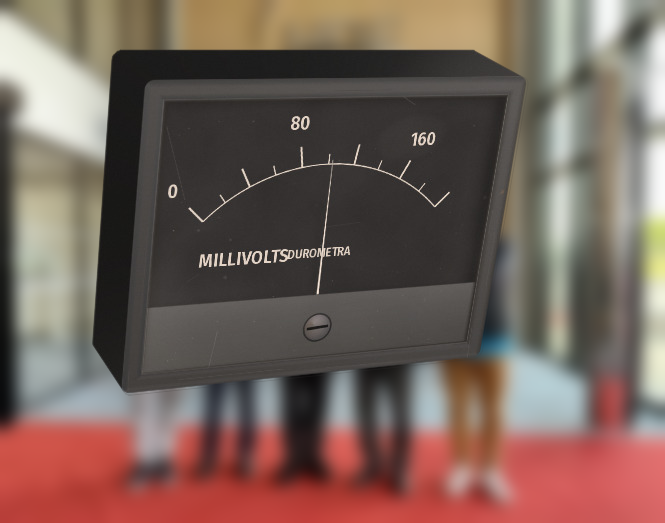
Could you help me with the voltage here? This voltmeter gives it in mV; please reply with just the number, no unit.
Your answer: 100
